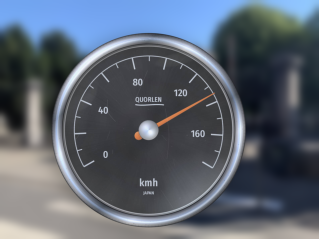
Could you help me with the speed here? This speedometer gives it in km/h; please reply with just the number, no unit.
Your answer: 135
